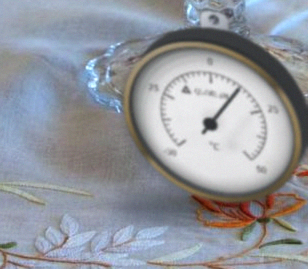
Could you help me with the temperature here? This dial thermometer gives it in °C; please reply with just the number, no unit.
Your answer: 12.5
